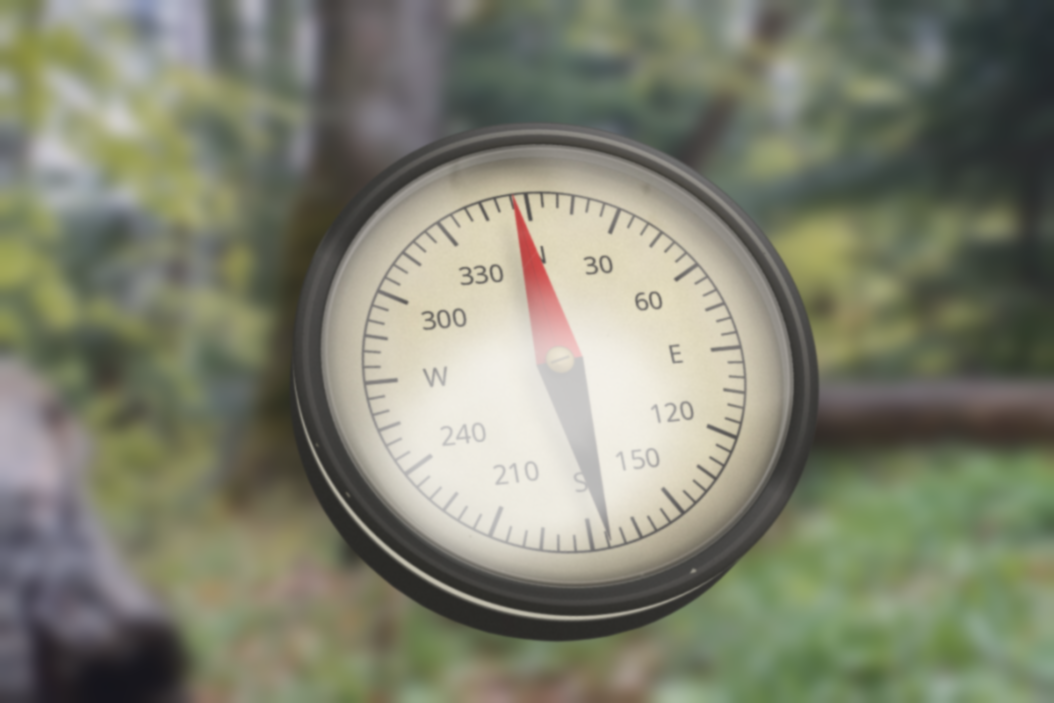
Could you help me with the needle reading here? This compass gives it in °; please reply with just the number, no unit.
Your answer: 355
